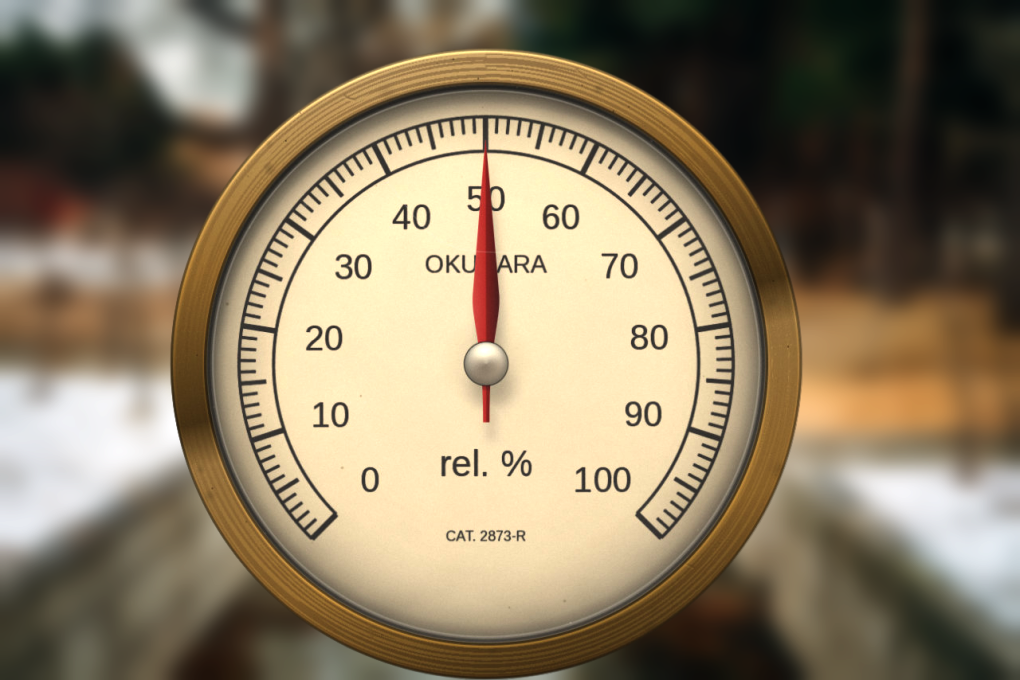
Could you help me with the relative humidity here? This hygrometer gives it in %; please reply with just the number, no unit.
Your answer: 50
